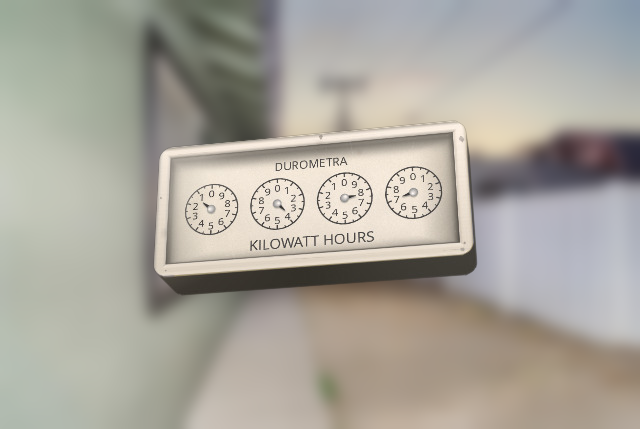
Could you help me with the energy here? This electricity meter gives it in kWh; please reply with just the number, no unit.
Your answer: 1377
